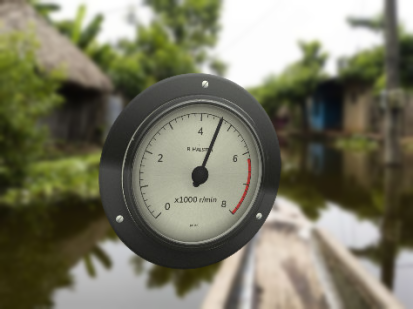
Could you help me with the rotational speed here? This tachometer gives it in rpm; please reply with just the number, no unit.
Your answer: 4600
